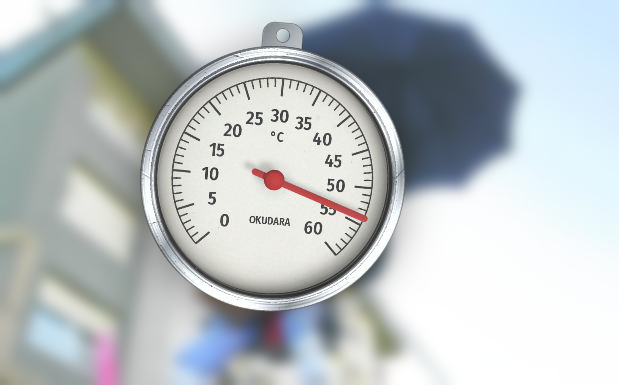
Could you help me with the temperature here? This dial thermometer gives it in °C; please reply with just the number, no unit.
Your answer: 54
